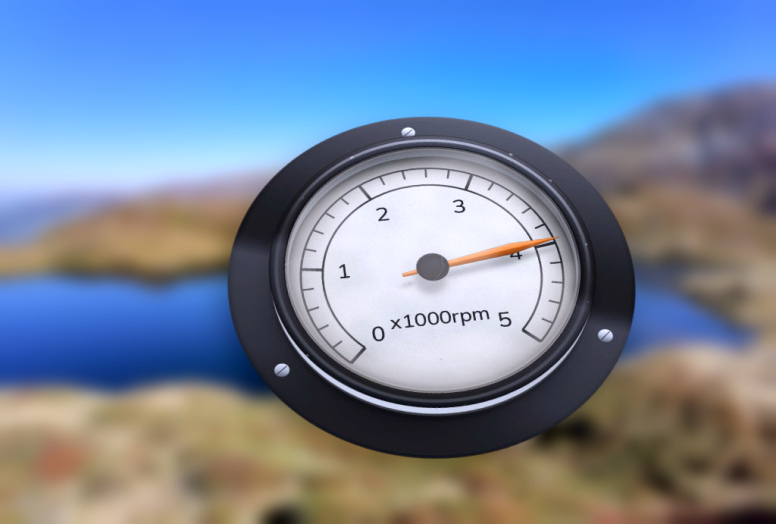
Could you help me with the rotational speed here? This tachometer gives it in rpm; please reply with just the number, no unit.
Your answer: 4000
